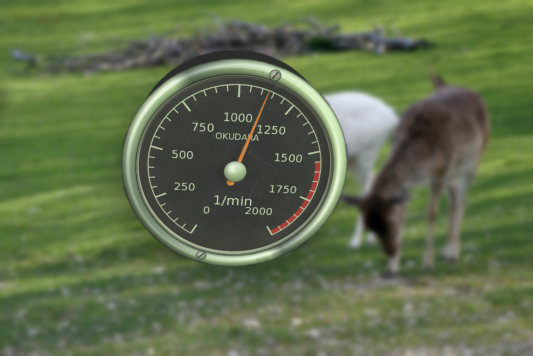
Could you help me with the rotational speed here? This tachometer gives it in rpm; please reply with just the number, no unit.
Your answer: 1125
